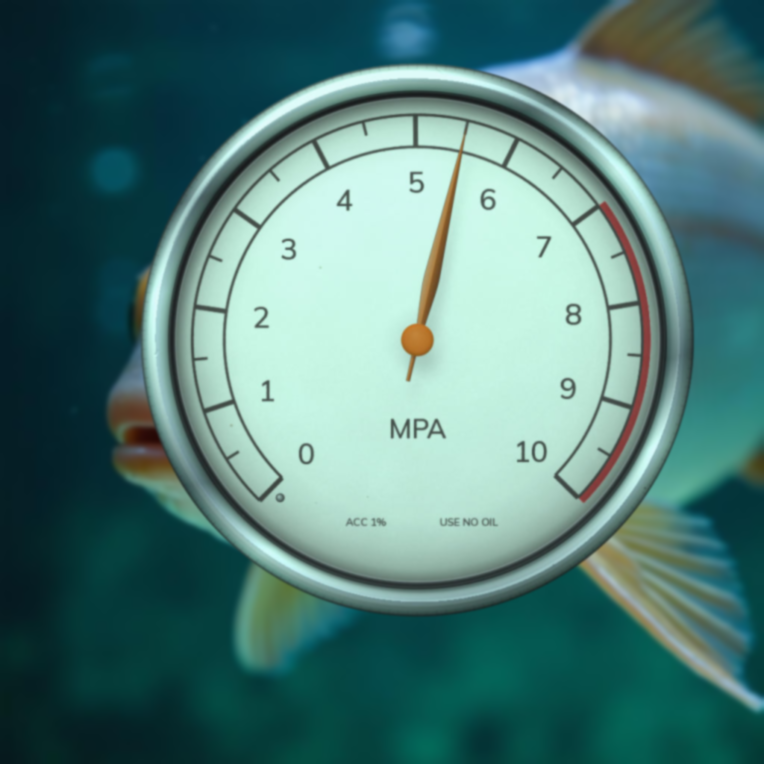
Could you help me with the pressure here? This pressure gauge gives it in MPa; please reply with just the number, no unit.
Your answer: 5.5
